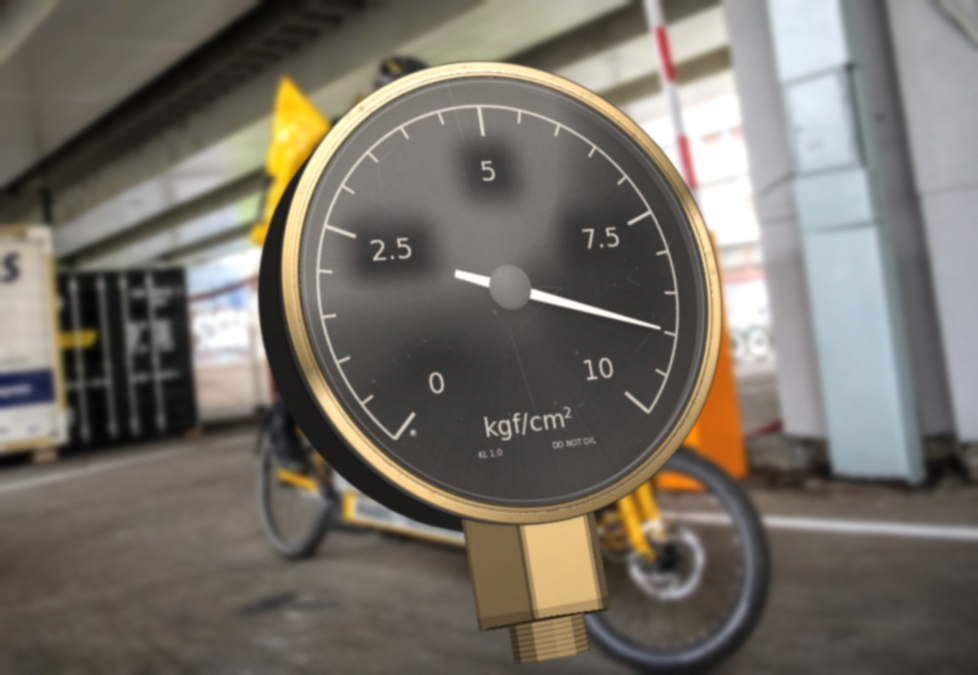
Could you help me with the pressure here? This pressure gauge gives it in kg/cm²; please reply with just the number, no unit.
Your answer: 9
